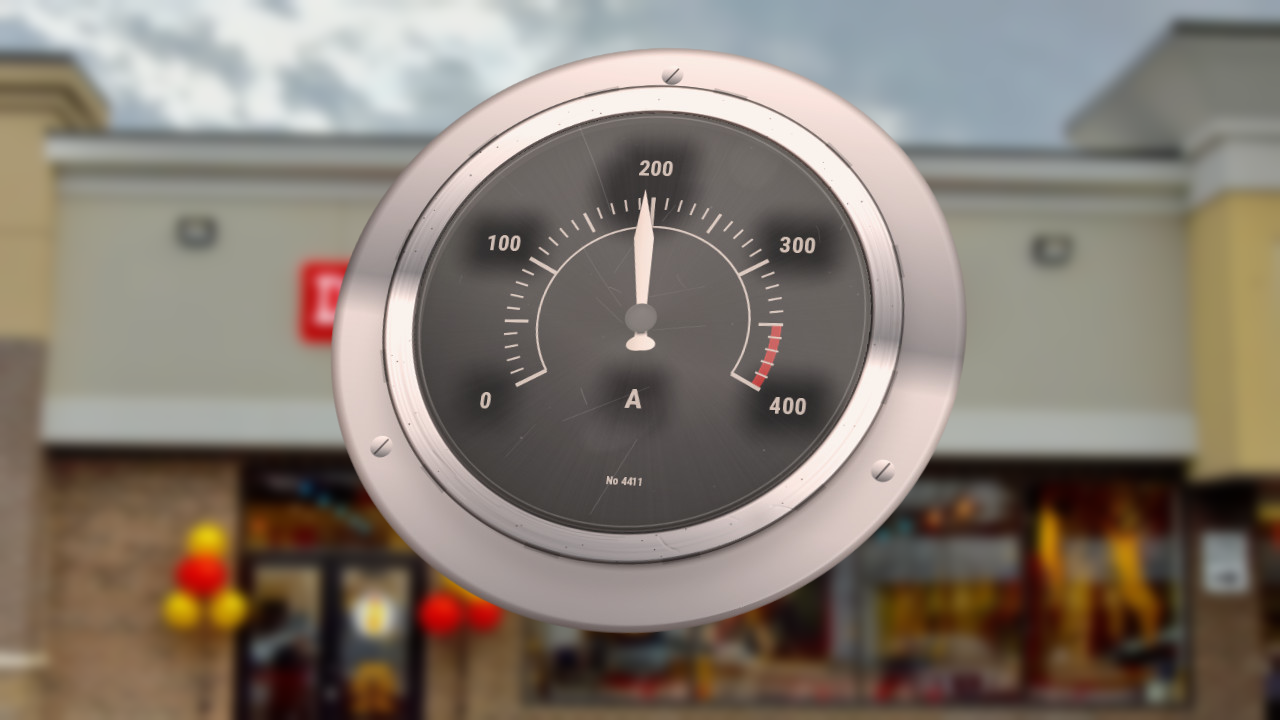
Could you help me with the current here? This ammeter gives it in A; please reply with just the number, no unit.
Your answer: 195
